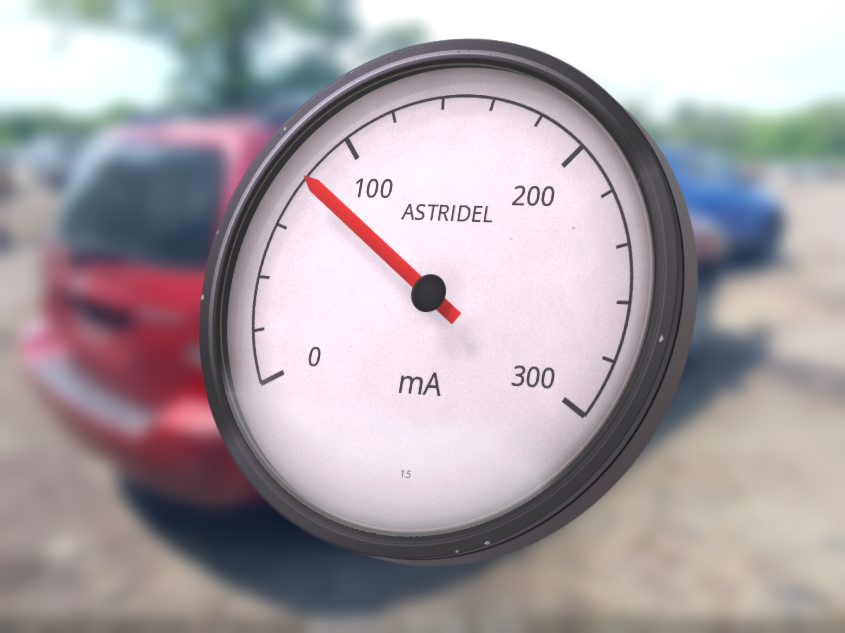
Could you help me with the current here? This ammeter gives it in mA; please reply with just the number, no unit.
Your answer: 80
